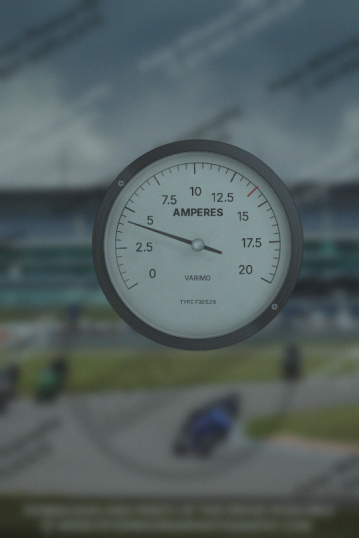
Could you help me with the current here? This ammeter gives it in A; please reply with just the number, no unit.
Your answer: 4.25
